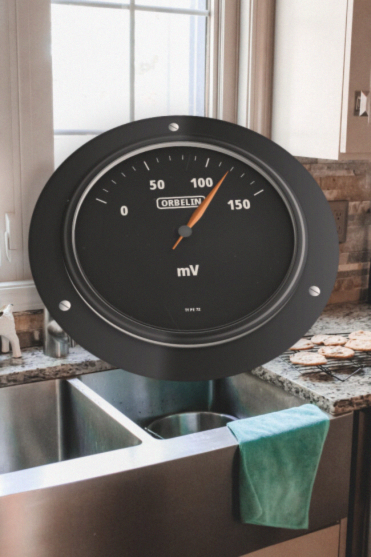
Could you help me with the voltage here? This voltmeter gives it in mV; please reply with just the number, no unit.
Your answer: 120
